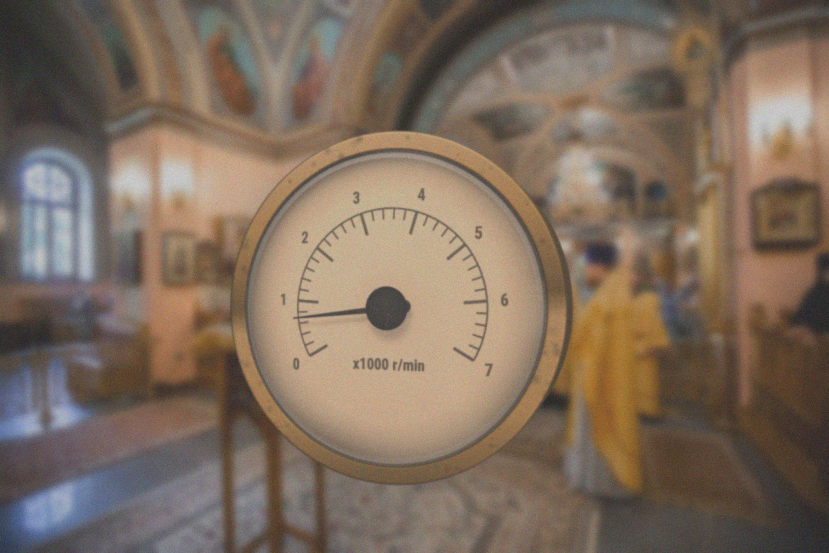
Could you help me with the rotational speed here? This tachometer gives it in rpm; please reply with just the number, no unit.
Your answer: 700
